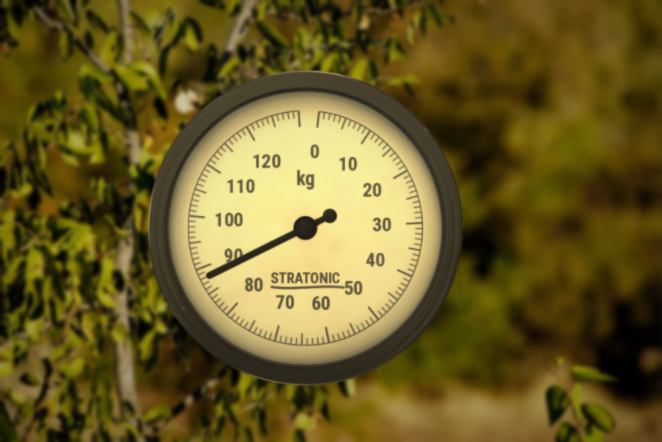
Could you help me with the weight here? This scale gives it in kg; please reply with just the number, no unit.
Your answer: 88
